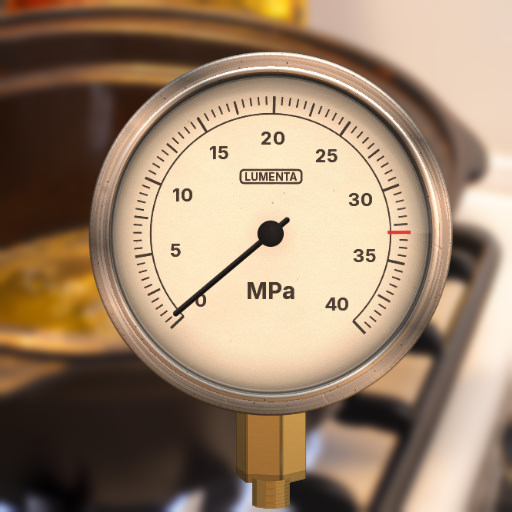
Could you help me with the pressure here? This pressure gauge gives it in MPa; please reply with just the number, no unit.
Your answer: 0.5
